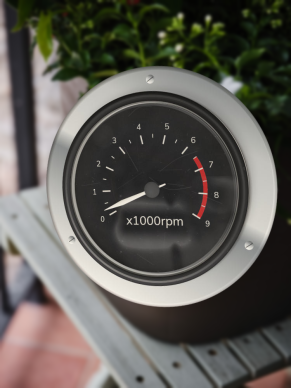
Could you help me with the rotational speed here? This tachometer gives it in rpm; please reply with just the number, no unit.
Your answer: 250
